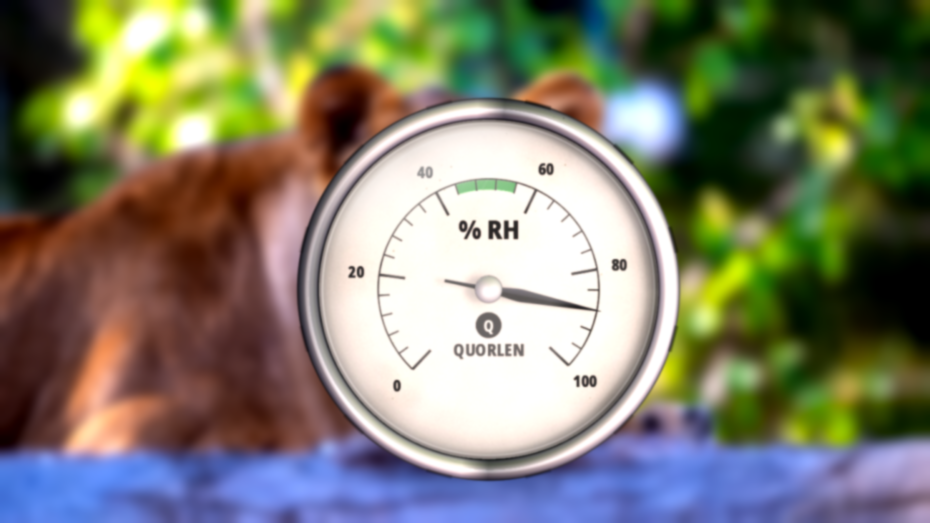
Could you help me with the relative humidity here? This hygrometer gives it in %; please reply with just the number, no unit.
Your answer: 88
